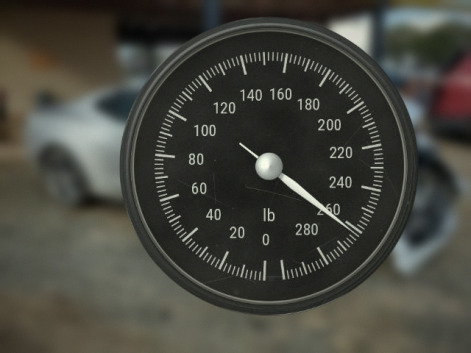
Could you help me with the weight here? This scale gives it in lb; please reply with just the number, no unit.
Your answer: 262
